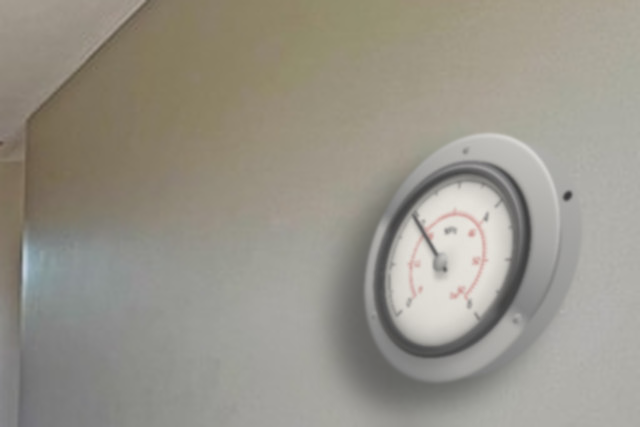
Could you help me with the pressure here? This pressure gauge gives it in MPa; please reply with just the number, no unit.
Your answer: 2
